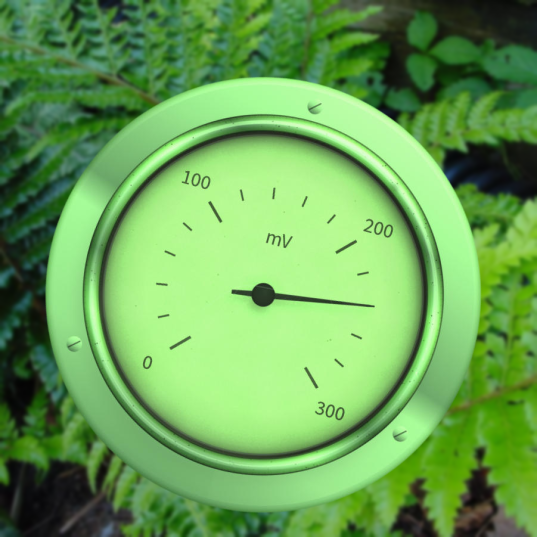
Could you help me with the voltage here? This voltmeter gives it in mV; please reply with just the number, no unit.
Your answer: 240
